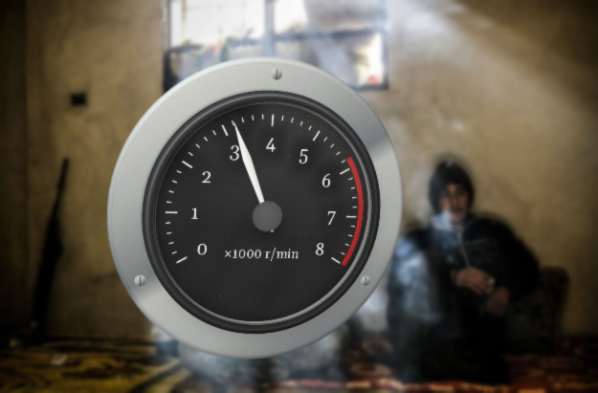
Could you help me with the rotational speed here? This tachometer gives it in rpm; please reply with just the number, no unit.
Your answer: 3200
